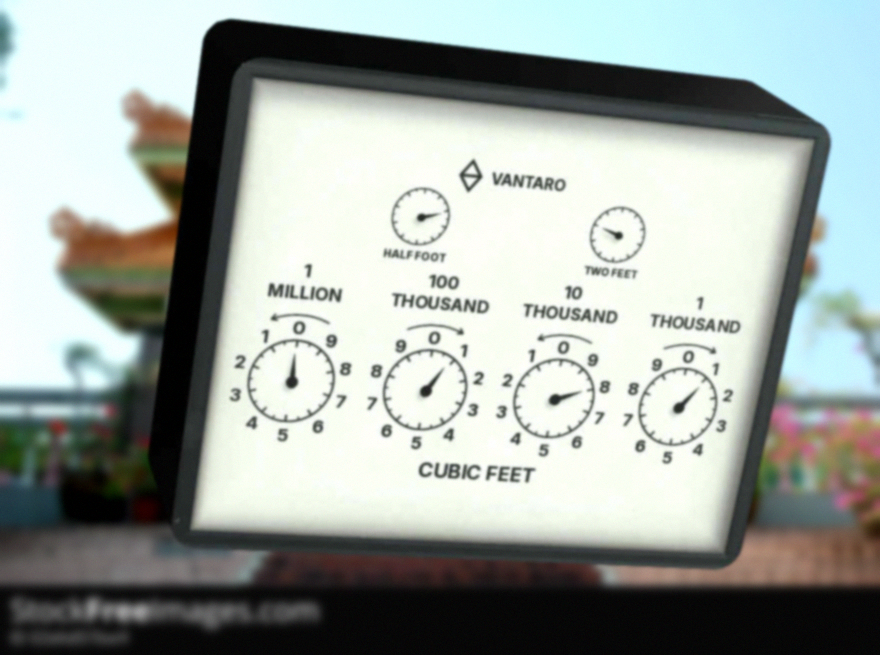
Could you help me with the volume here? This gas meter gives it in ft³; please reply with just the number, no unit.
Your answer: 8100
